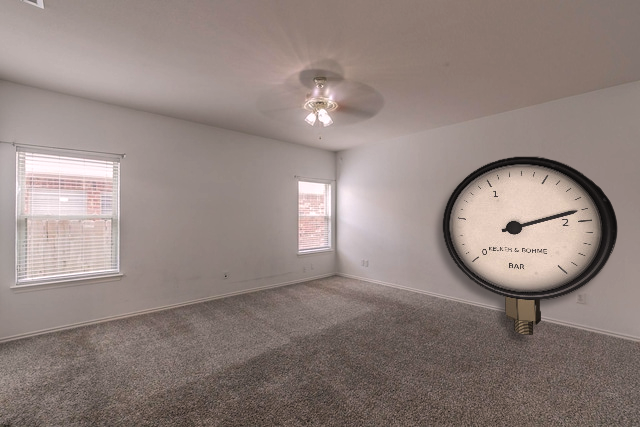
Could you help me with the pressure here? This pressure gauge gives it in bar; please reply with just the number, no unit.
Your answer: 1.9
